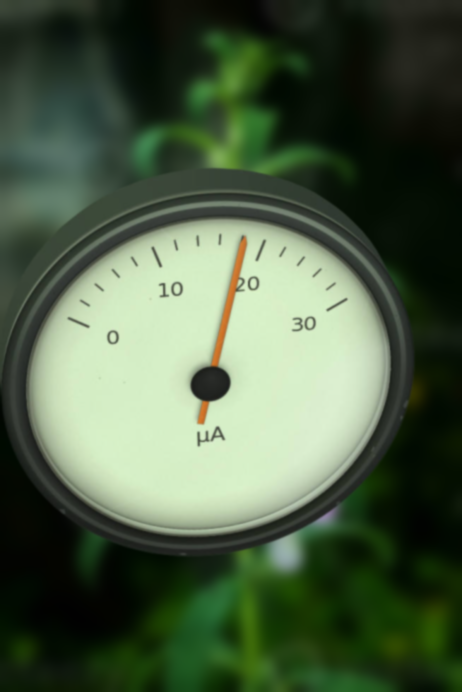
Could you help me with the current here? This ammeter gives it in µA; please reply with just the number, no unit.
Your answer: 18
